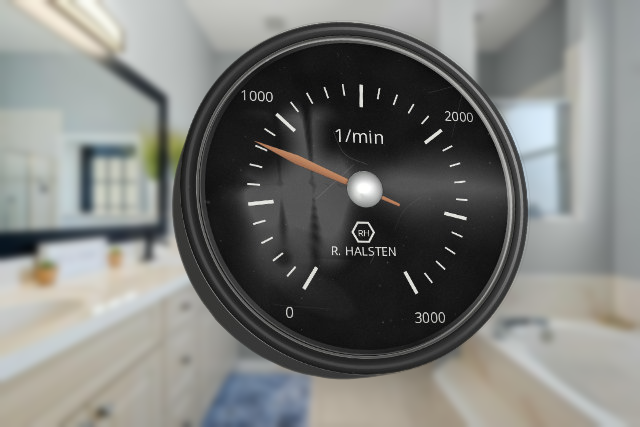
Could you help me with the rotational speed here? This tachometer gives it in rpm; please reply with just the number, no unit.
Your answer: 800
